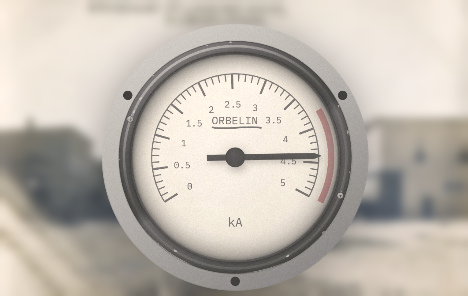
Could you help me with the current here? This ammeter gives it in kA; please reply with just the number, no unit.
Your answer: 4.4
